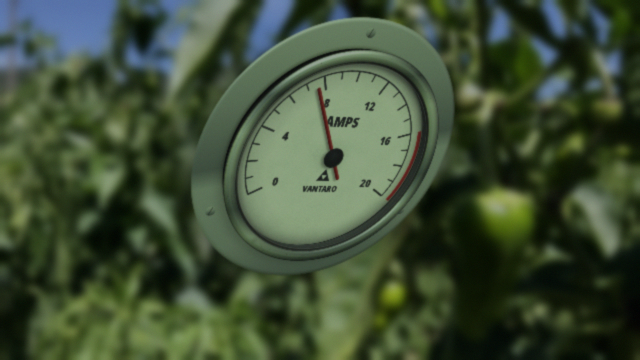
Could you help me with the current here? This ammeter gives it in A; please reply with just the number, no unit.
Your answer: 7.5
